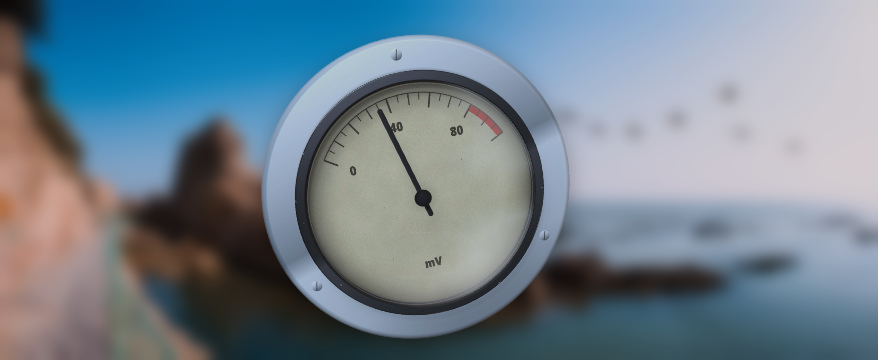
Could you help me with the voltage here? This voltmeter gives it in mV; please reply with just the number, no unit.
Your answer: 35
